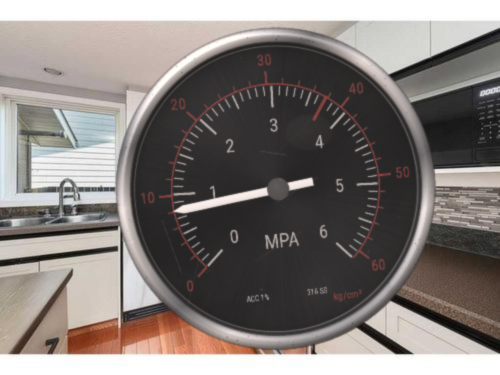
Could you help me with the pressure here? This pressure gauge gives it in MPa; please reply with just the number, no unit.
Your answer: 0.8
